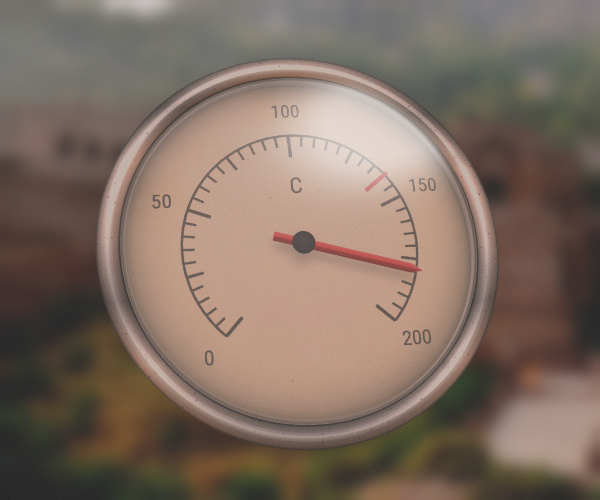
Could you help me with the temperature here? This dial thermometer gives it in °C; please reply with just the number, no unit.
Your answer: 180
